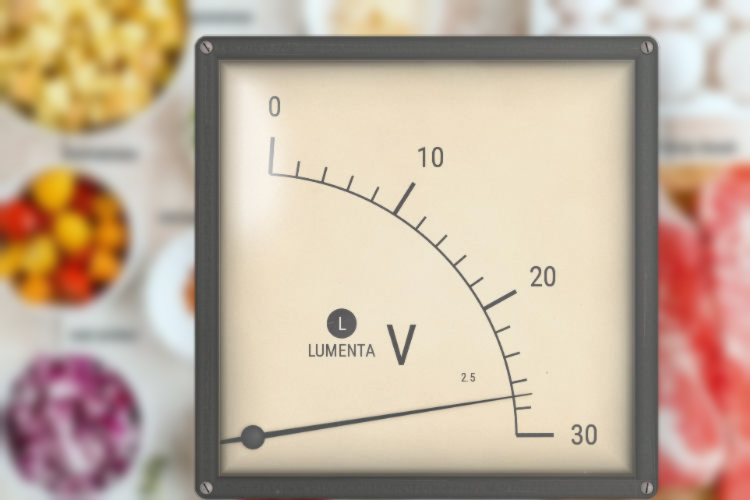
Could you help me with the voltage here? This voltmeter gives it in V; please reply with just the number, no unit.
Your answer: 27
